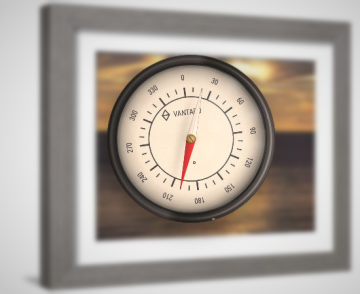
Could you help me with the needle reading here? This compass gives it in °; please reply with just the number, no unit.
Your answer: 200
